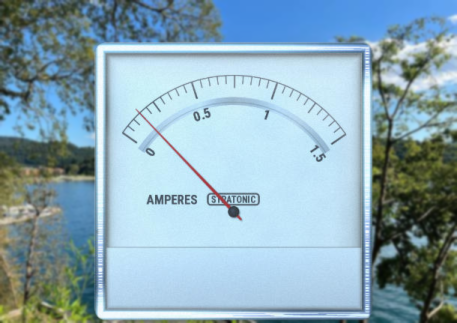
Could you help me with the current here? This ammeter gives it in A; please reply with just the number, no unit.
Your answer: 0.15
